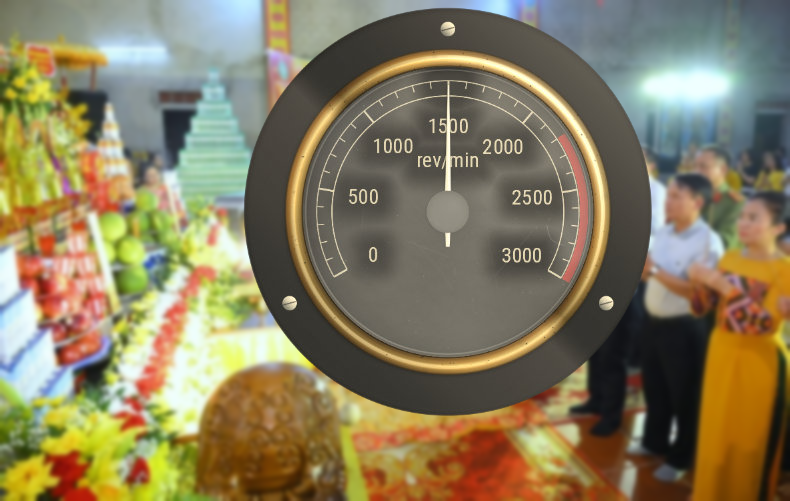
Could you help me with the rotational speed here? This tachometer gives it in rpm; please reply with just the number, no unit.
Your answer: 1500
